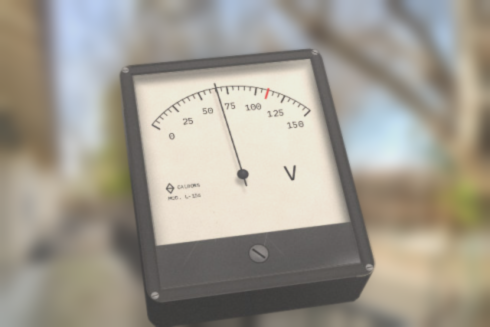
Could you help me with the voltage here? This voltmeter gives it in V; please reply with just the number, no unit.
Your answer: 65
